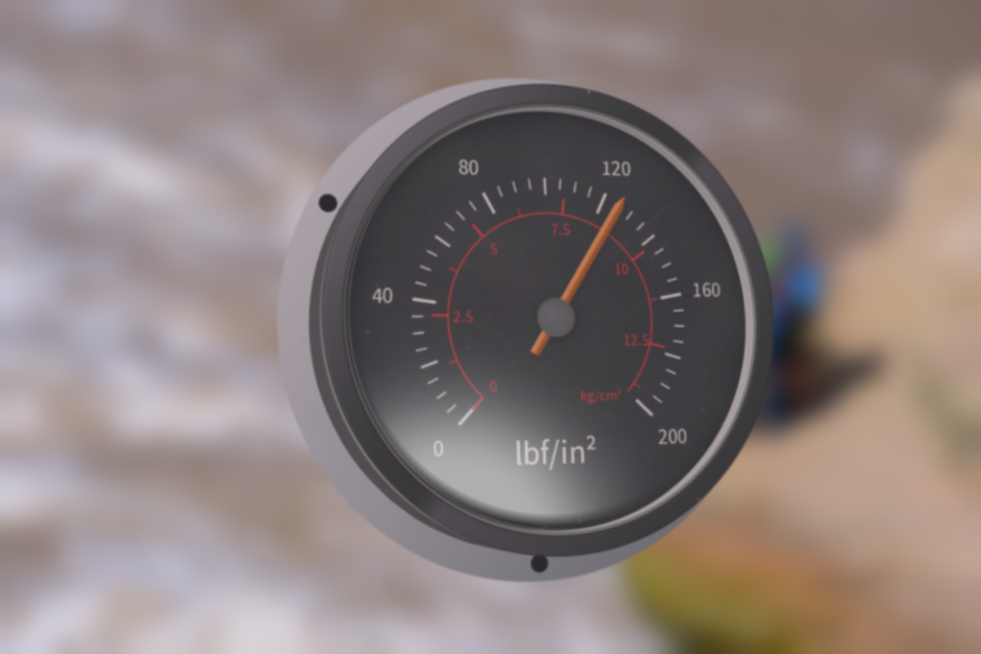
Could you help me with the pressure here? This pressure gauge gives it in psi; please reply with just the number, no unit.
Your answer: 125
